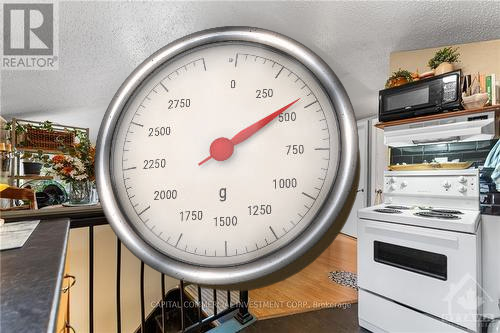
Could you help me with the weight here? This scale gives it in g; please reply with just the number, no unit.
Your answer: 450
